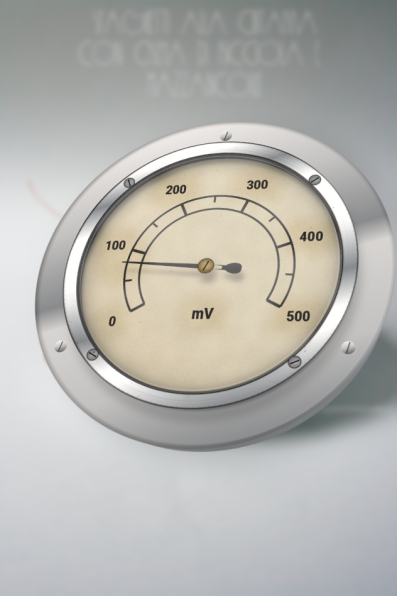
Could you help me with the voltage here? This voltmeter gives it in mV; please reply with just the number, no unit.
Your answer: 75
